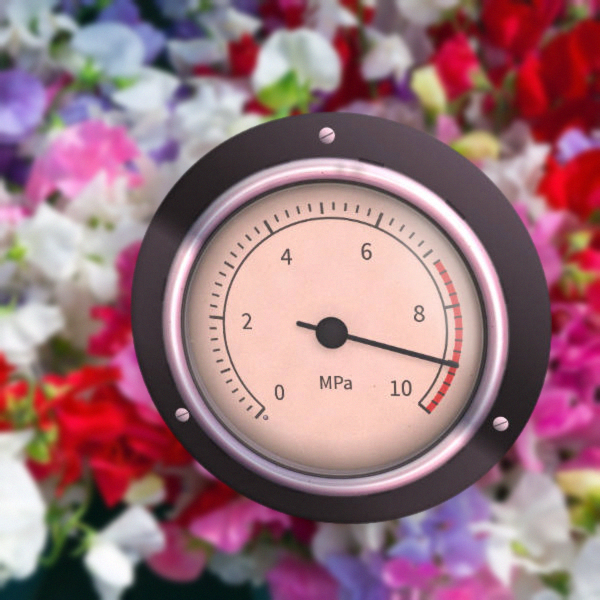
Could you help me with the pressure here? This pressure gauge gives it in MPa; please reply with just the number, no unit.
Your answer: 9
